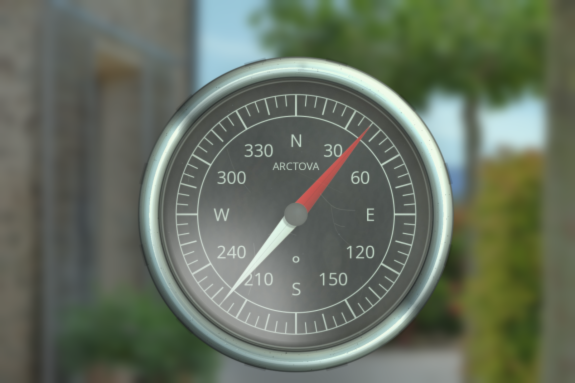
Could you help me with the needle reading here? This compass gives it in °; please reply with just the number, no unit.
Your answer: 40
